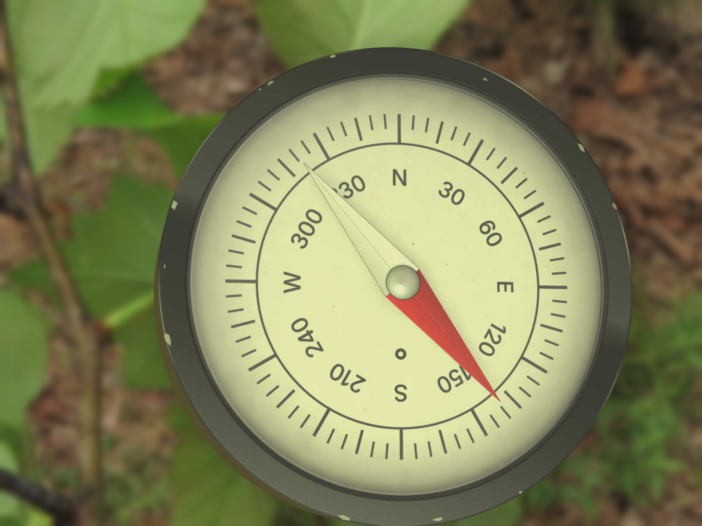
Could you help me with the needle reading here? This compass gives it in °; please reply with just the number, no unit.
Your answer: 140
